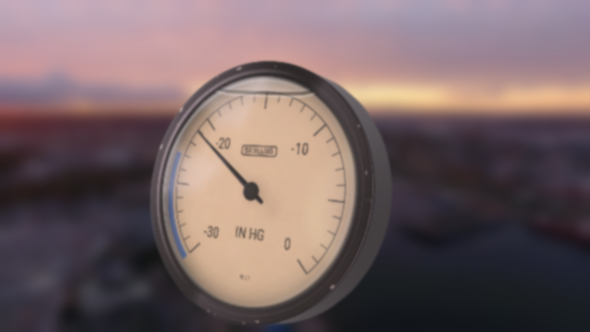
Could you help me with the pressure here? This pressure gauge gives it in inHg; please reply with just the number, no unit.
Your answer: -21
